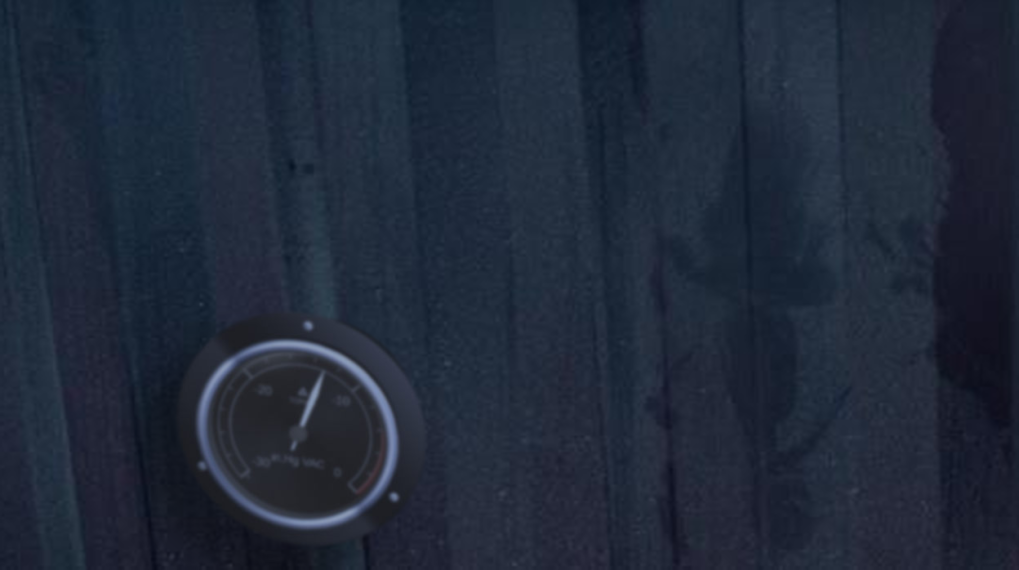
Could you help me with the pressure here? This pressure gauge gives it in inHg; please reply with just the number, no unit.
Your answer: -13
